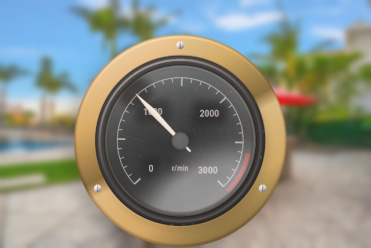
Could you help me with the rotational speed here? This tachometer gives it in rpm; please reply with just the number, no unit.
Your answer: 1000
